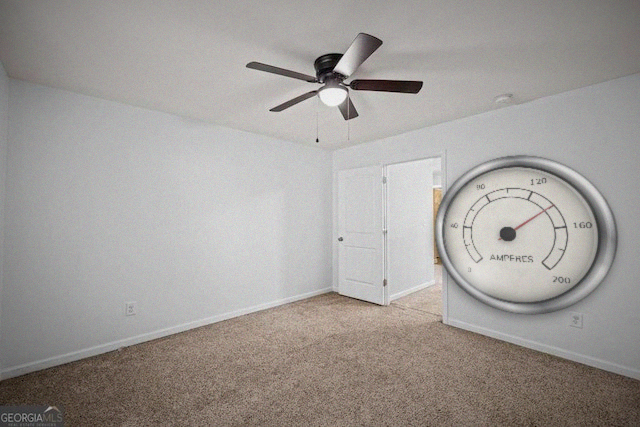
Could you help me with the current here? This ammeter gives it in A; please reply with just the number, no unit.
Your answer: 140
